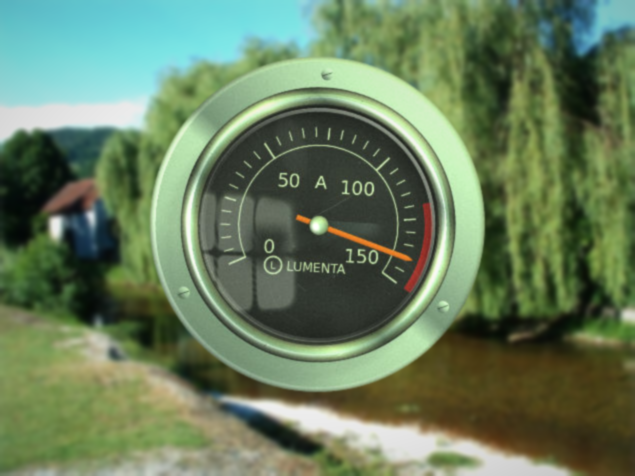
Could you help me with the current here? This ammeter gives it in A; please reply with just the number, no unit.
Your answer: 140
